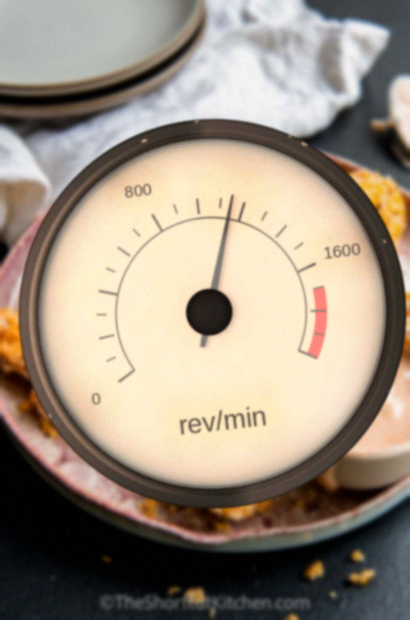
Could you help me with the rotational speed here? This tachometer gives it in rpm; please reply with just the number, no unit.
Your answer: 1150
